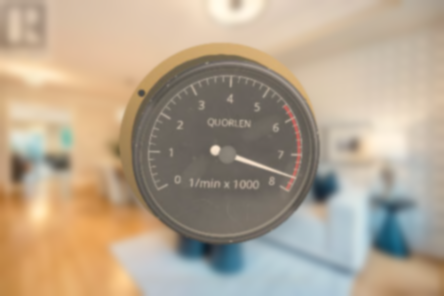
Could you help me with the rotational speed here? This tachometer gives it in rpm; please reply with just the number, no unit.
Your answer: 7600
